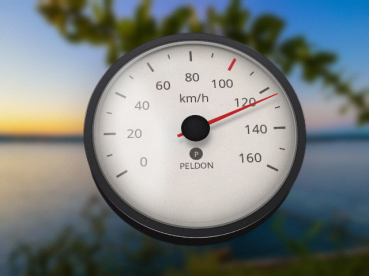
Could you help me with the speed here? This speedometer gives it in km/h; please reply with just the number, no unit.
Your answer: 125
